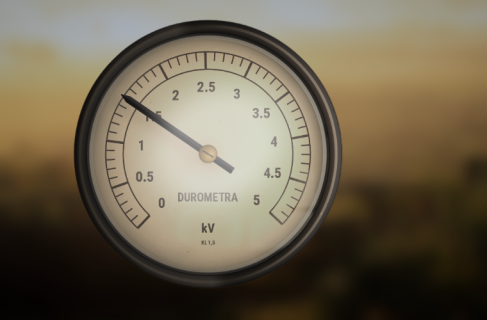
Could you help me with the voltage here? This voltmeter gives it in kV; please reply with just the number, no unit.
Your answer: 1.5
